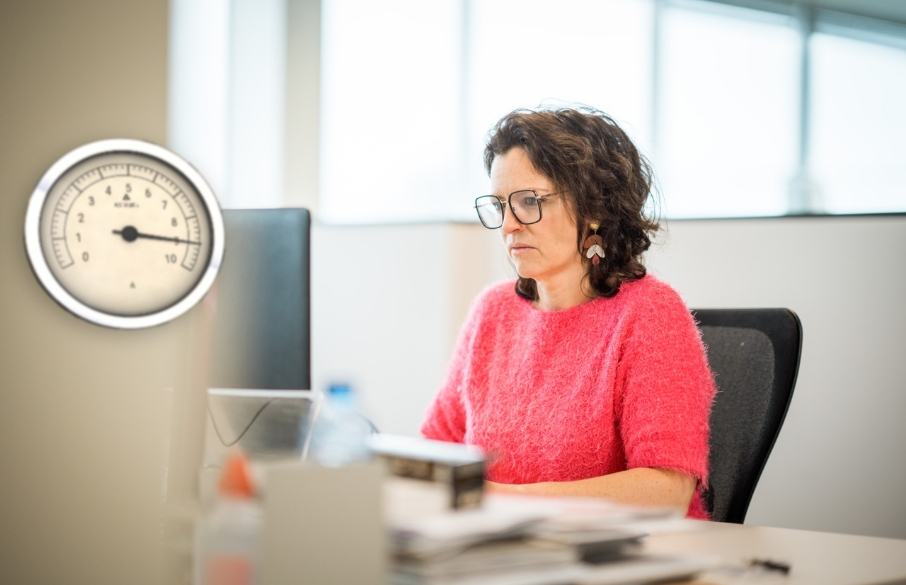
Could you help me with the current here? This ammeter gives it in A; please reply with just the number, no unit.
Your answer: 9
